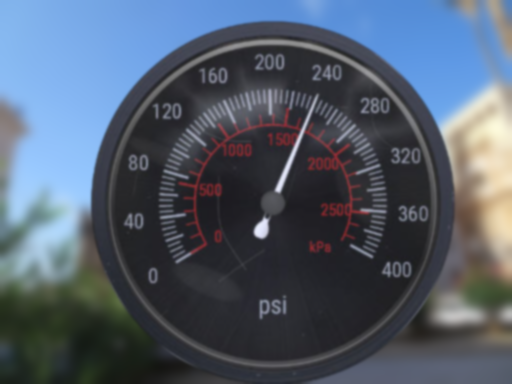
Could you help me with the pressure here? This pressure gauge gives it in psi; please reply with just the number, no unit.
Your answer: 240
